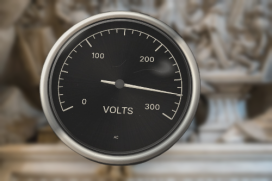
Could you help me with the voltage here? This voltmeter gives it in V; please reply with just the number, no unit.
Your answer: 270
